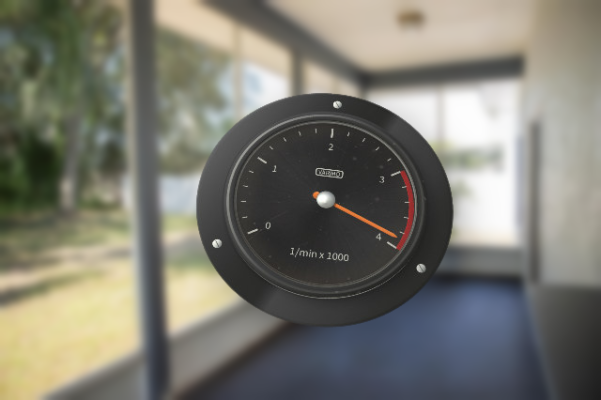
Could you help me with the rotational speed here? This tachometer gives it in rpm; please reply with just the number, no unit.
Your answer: 3900
